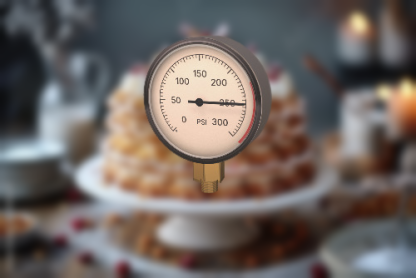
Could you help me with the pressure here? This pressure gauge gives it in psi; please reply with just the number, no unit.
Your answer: 250
